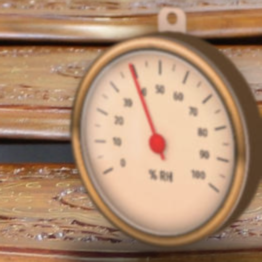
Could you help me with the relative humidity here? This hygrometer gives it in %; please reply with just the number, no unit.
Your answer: 40
